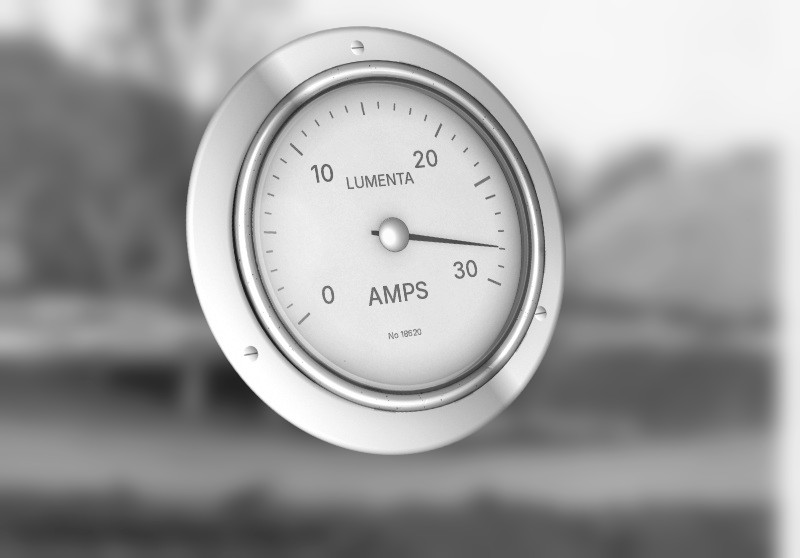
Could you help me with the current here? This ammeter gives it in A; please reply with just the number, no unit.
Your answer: 28
